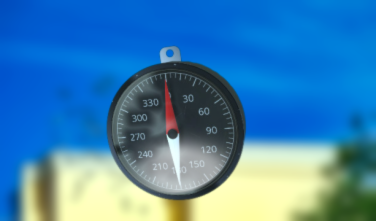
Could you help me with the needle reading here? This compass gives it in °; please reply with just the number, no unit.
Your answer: 0
